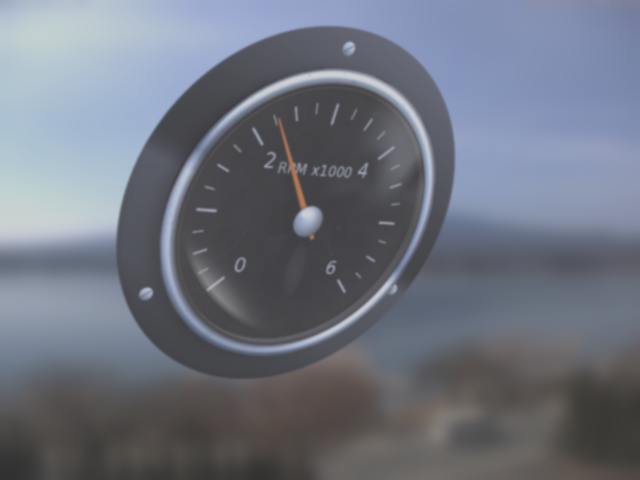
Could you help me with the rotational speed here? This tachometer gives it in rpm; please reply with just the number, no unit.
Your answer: 2250
